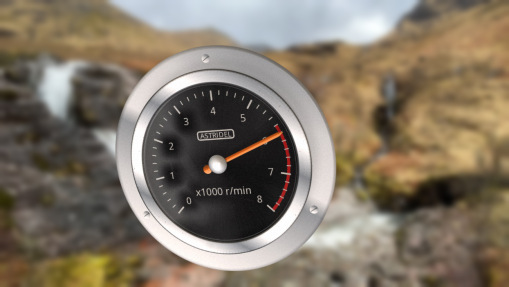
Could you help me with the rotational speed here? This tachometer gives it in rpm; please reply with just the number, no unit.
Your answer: 6000
